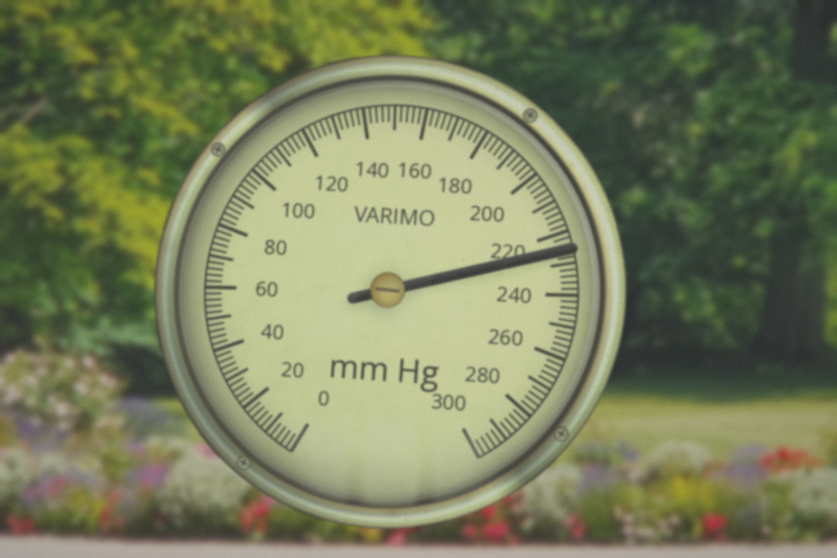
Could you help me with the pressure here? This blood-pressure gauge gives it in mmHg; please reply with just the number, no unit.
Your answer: 226
